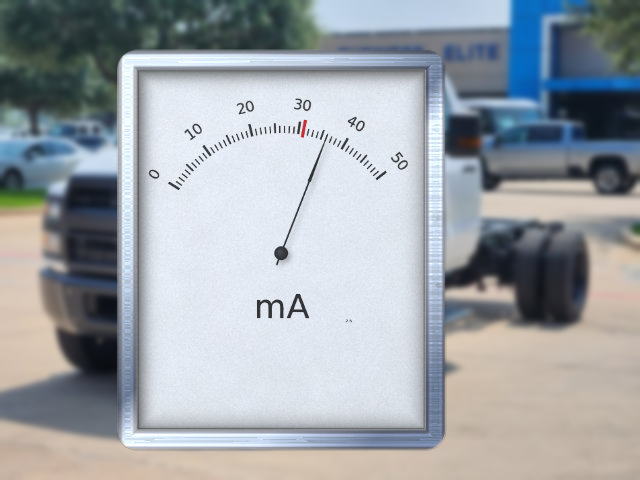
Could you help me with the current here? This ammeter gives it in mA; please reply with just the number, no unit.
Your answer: 36
